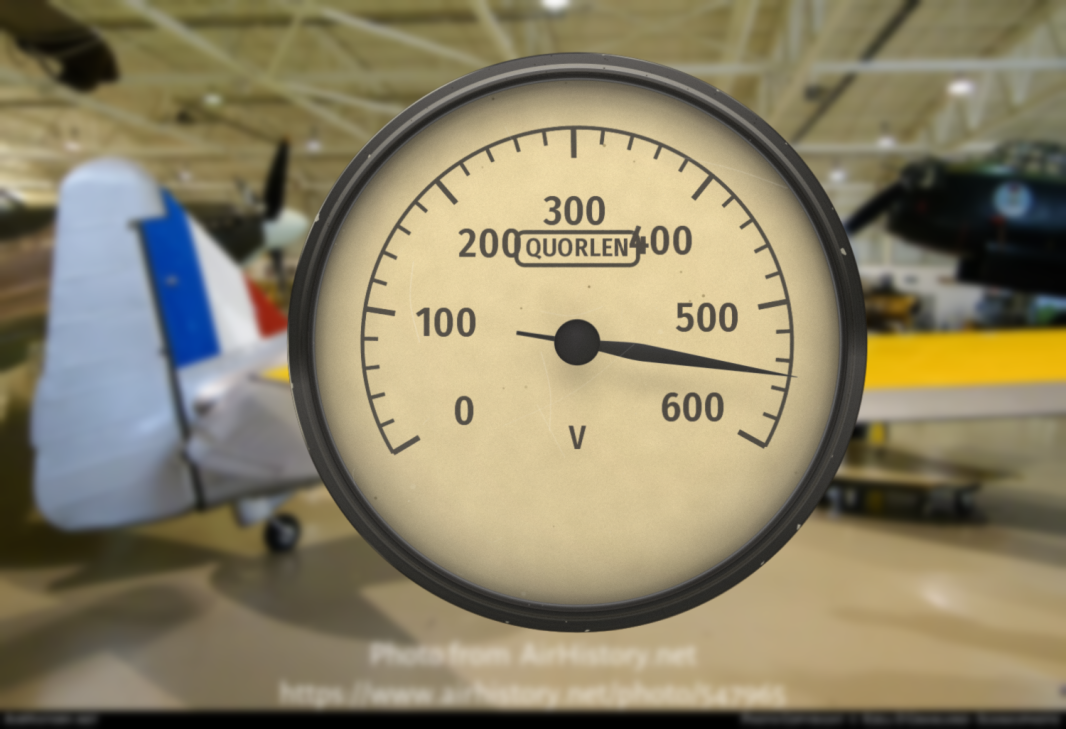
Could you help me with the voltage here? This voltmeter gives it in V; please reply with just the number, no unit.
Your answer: 550
